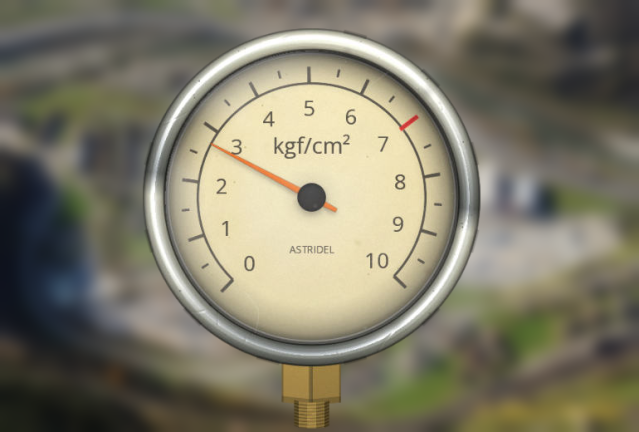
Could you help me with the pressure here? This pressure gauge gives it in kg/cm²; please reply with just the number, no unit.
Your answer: 2.75
